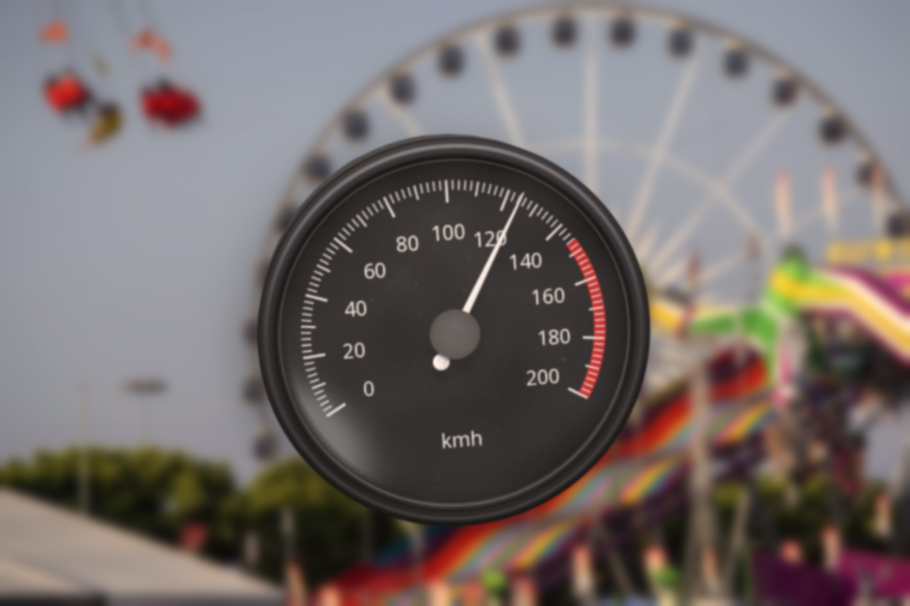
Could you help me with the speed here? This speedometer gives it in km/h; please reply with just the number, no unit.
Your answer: 124
